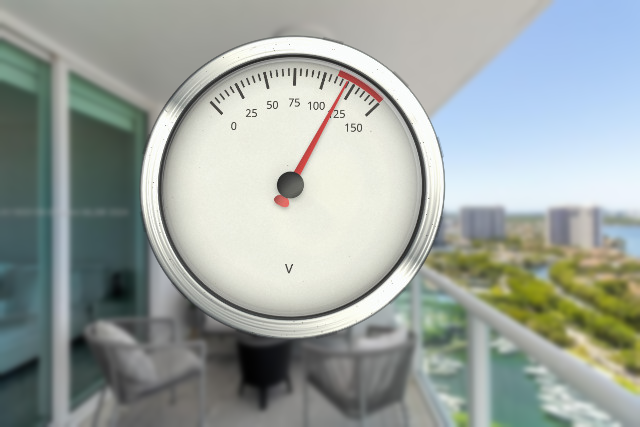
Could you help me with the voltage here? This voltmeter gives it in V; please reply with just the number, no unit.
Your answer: 120
